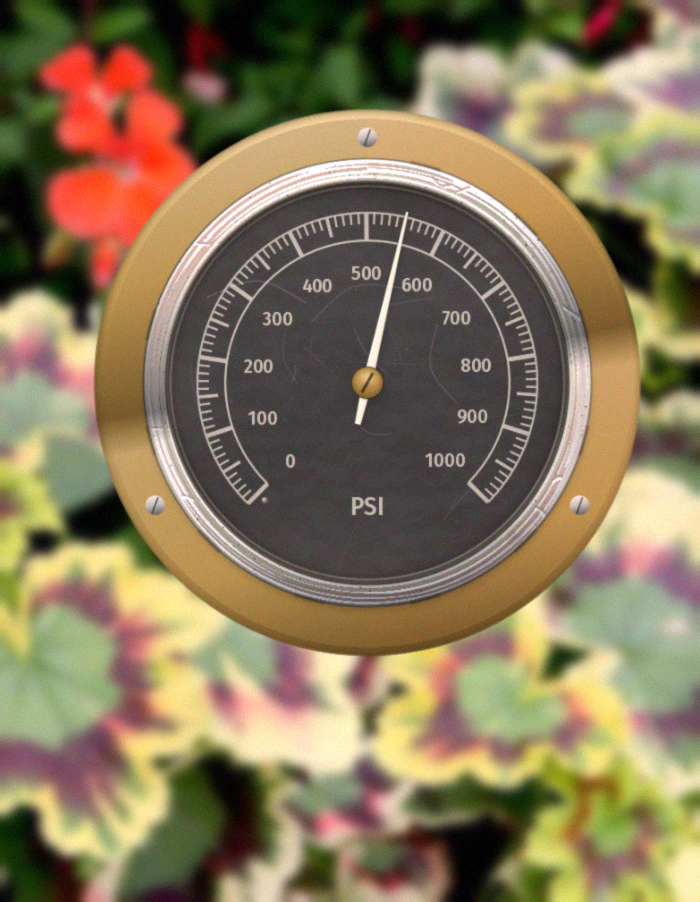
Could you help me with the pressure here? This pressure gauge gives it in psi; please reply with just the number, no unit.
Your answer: 550
